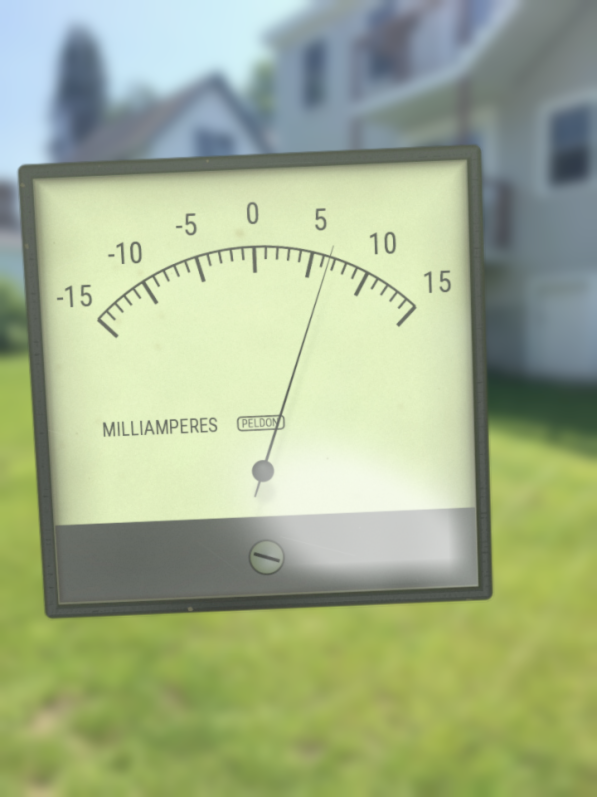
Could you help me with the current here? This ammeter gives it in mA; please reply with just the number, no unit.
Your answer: 6.5
